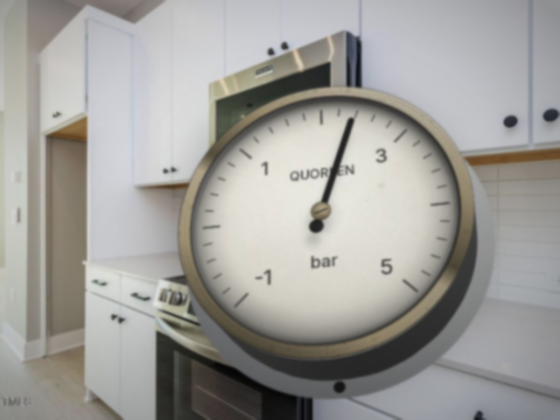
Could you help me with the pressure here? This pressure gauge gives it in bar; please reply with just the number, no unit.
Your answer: 2.4
